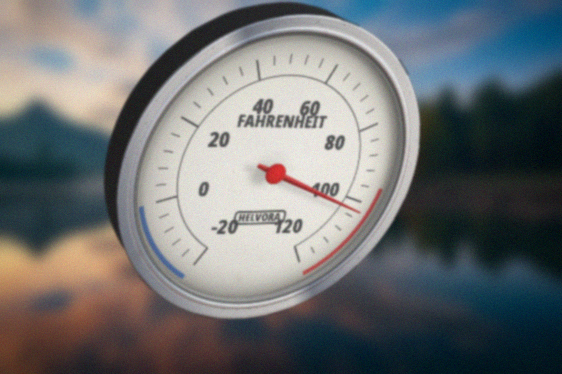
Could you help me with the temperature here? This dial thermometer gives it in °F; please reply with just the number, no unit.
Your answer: 102
